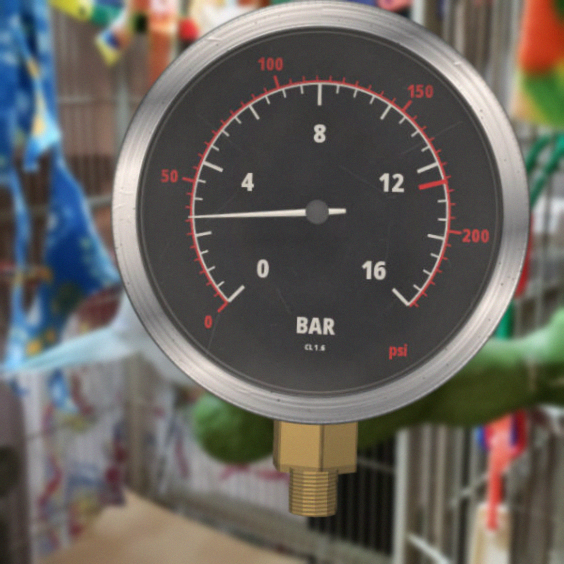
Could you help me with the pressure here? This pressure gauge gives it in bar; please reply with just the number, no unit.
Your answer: 2.5
